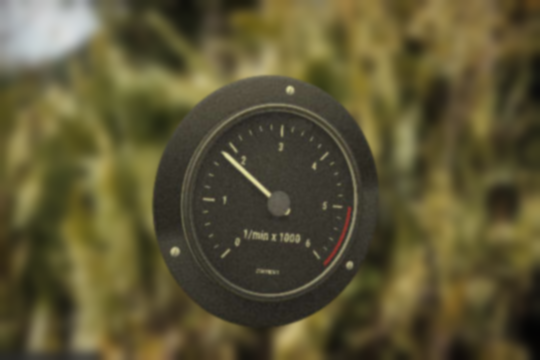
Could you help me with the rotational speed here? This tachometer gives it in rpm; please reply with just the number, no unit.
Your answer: 1800
